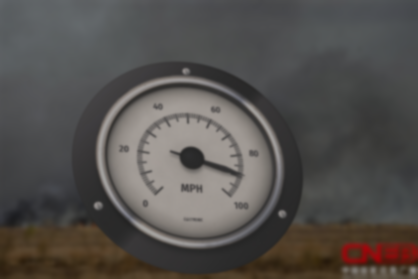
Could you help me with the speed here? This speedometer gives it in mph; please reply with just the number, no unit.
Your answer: 90
